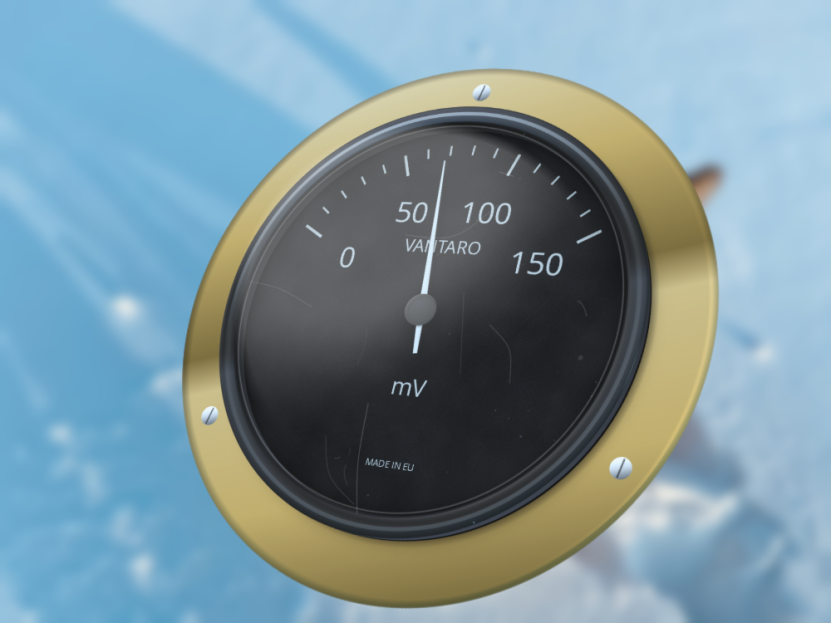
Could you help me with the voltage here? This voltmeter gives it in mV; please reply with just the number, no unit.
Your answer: 70
